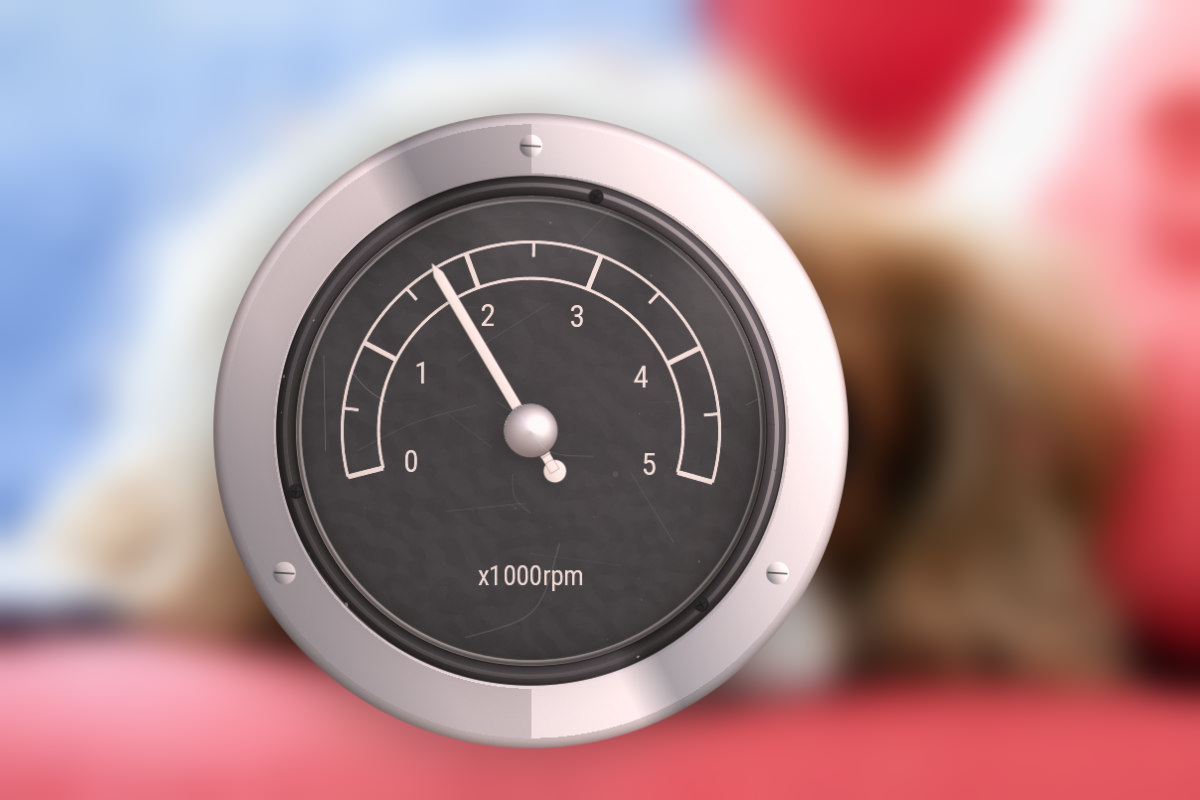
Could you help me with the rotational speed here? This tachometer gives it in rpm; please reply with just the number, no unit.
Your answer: 1750
